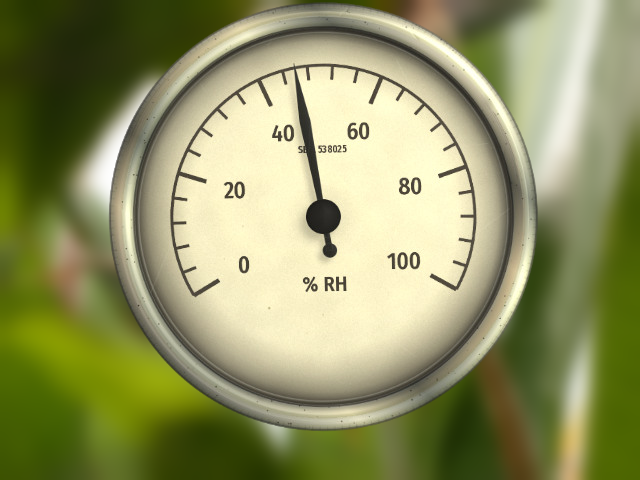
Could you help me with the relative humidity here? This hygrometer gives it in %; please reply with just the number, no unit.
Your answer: 46
